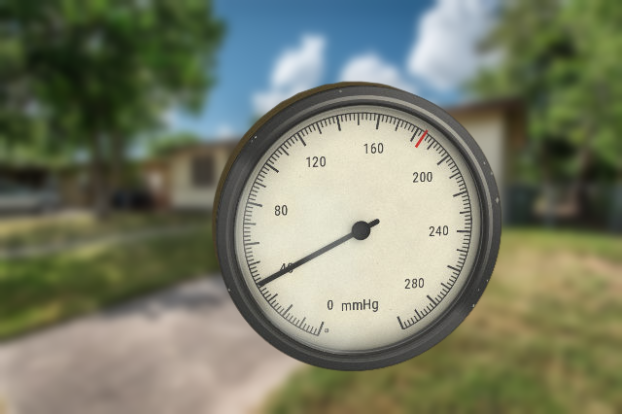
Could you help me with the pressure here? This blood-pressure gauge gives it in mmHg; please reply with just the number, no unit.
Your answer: 40
